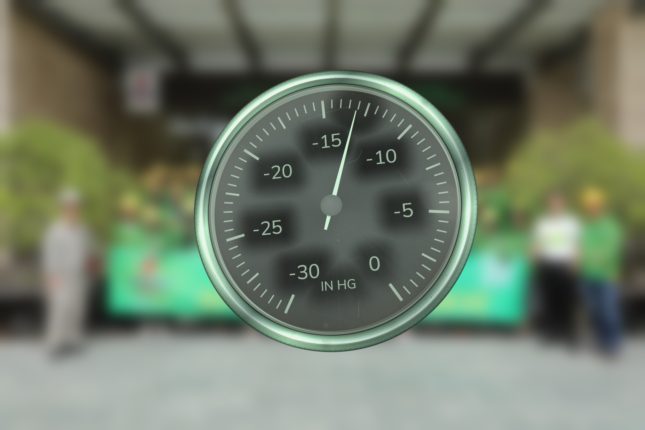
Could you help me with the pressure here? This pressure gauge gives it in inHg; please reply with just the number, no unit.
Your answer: -13
